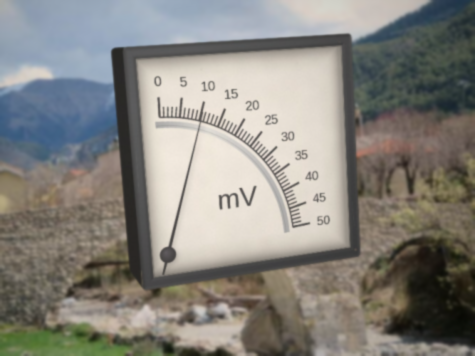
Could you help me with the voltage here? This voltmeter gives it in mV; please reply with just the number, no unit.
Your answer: 10
